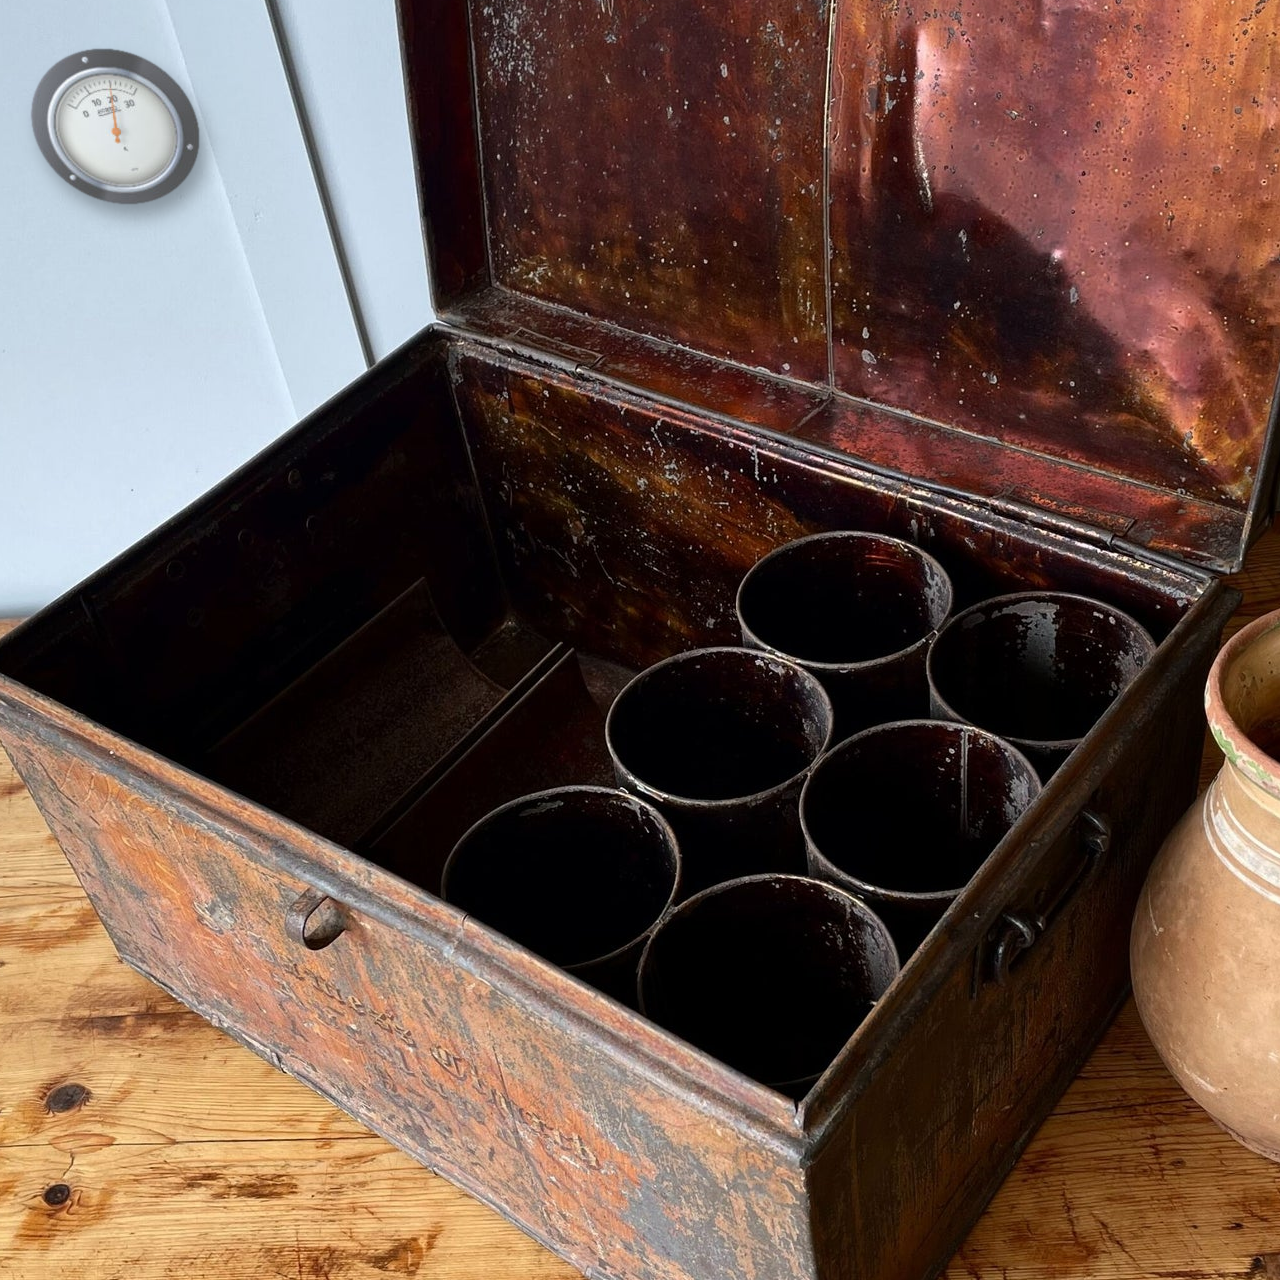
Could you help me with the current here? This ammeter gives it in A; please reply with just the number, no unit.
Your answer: 20
